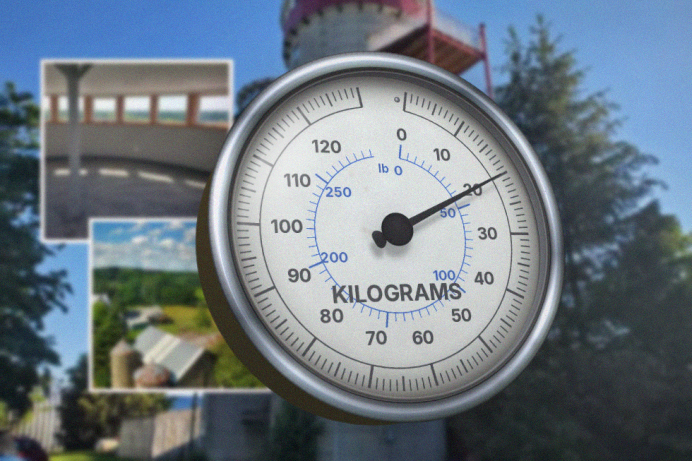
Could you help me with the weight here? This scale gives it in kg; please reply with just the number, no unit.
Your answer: 20
